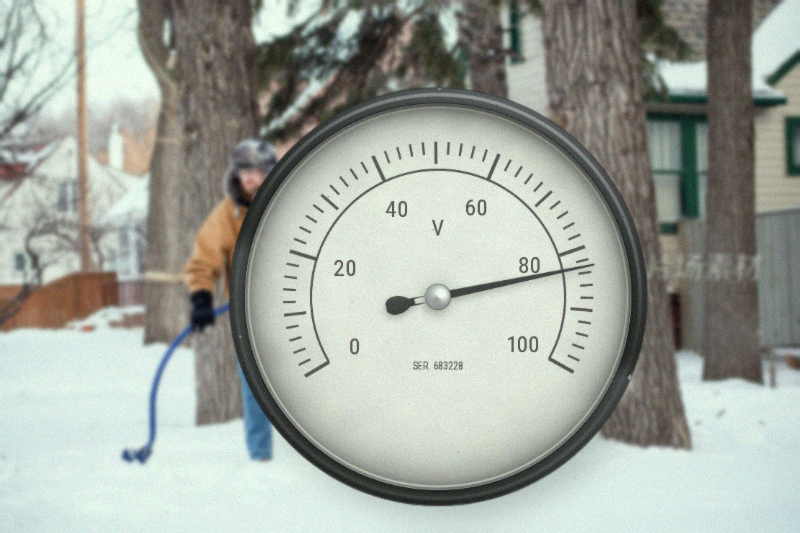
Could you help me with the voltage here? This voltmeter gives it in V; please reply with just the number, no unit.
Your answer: 83
